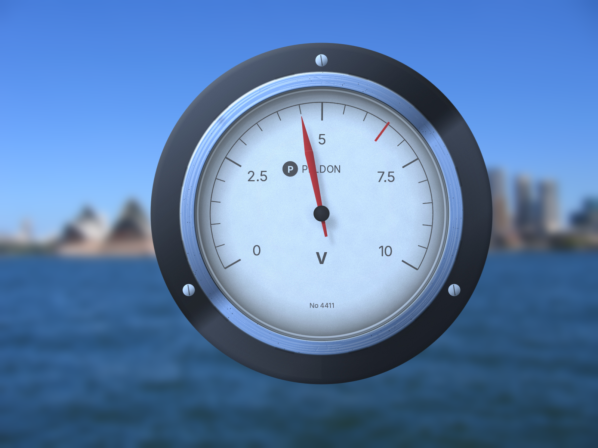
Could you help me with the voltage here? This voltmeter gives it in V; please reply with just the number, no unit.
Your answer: 4.5
